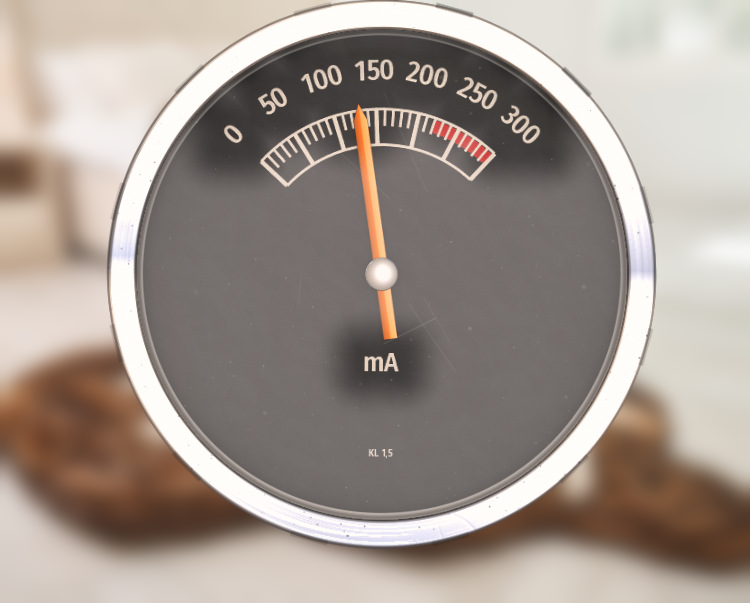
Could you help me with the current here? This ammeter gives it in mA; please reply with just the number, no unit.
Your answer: 130
